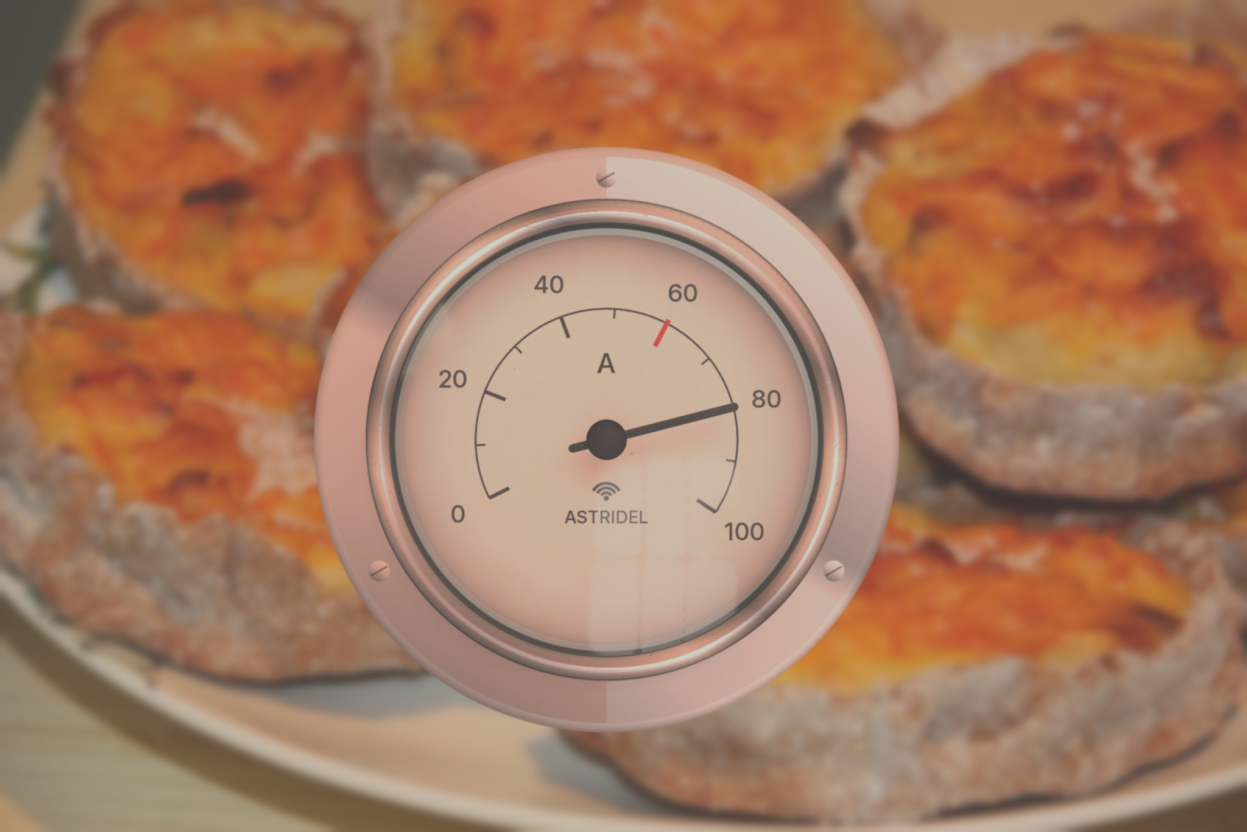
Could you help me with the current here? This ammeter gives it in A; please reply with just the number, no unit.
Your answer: 80
